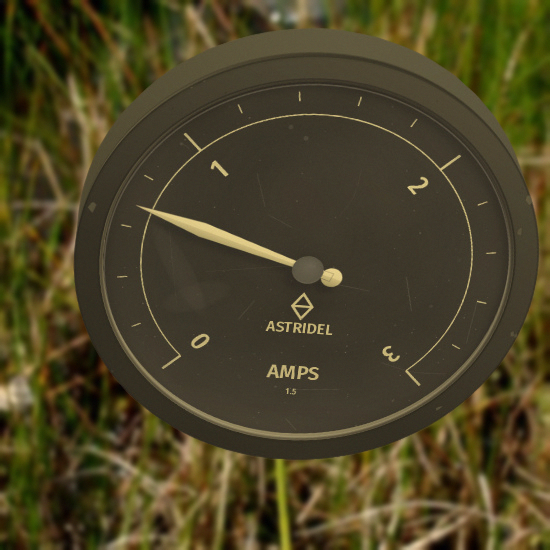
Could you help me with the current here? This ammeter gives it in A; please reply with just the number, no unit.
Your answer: 0.7
